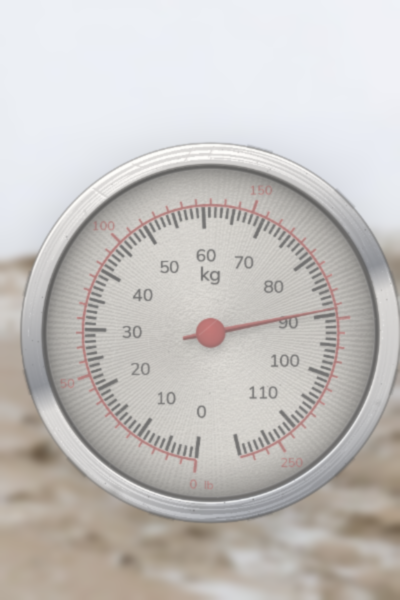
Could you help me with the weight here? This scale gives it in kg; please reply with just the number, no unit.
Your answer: 89
